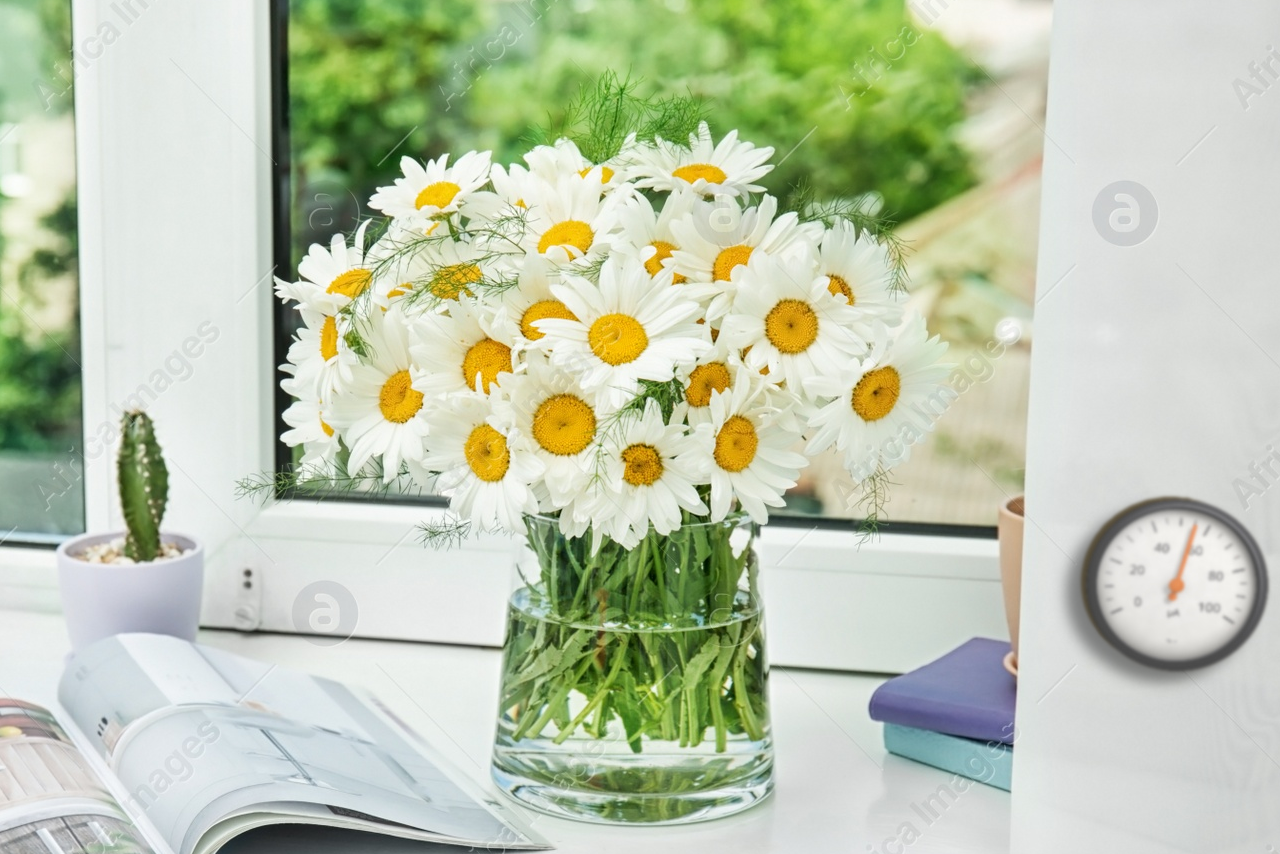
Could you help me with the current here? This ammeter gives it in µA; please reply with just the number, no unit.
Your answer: 55
